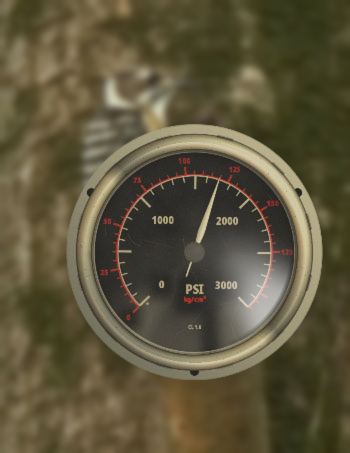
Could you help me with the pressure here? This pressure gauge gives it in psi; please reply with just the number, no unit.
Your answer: 1700
